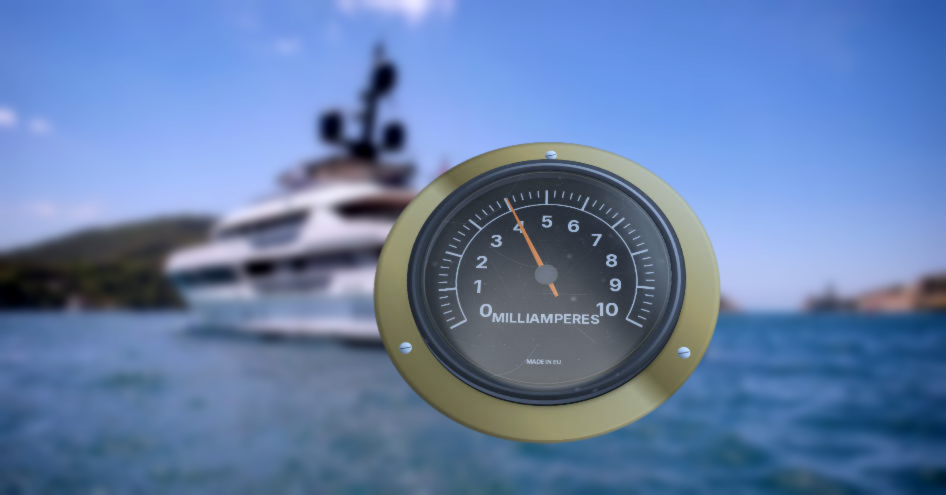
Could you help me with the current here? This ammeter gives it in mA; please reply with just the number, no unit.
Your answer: 4
